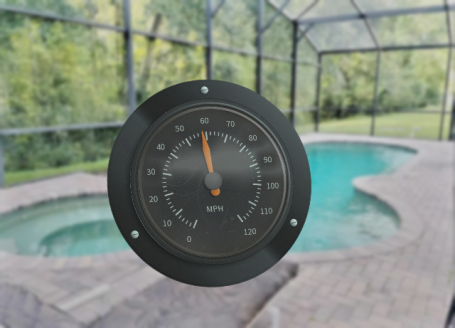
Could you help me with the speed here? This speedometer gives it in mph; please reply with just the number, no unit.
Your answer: 58
